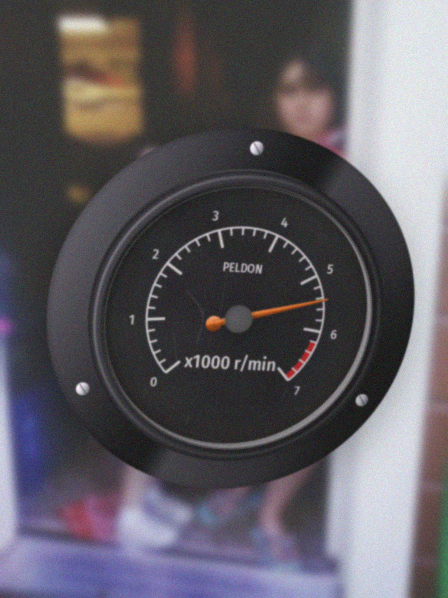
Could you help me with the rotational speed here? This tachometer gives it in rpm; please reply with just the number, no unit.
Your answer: 5400
